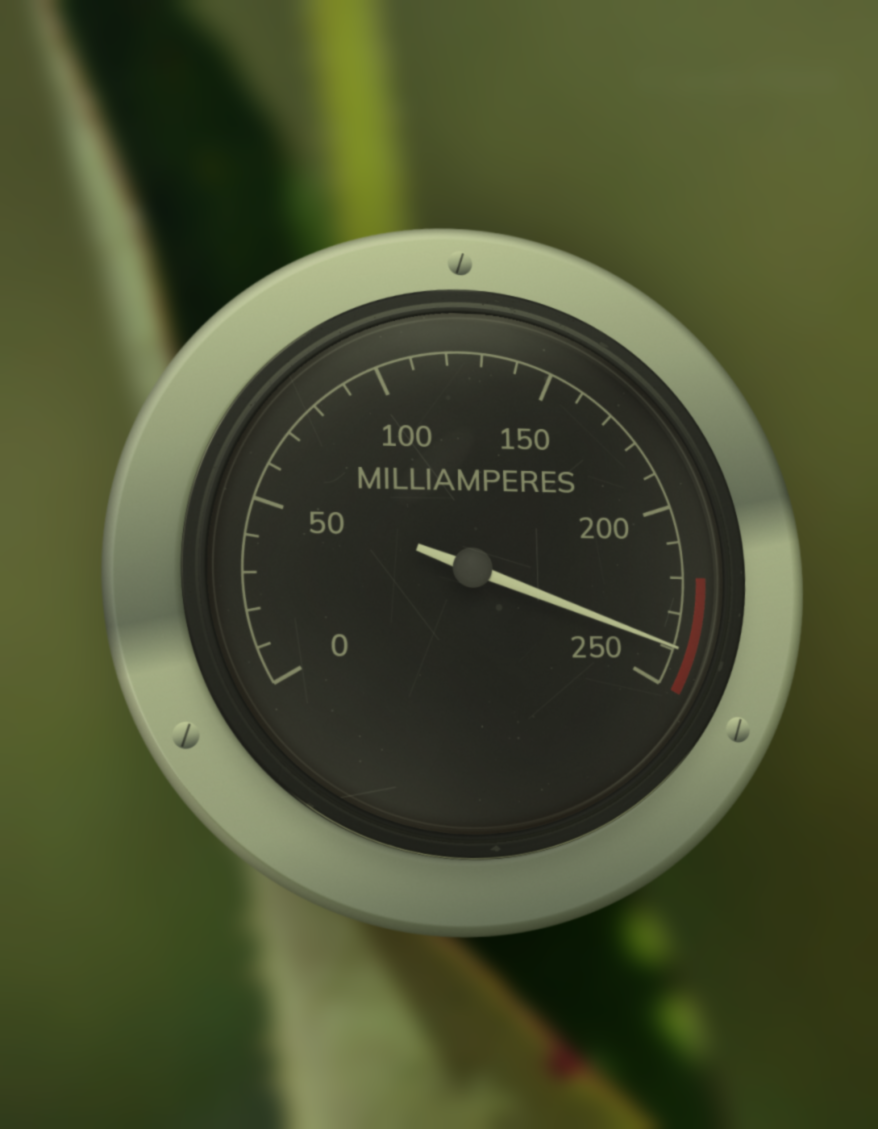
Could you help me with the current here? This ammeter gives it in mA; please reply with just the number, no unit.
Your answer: 240
